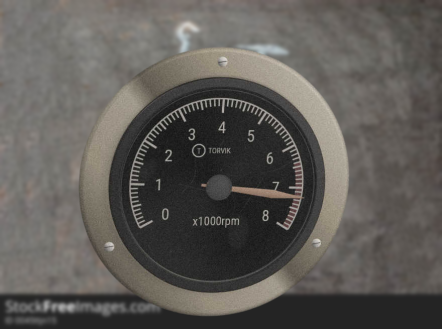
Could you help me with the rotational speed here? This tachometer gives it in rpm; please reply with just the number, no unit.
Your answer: 7200
